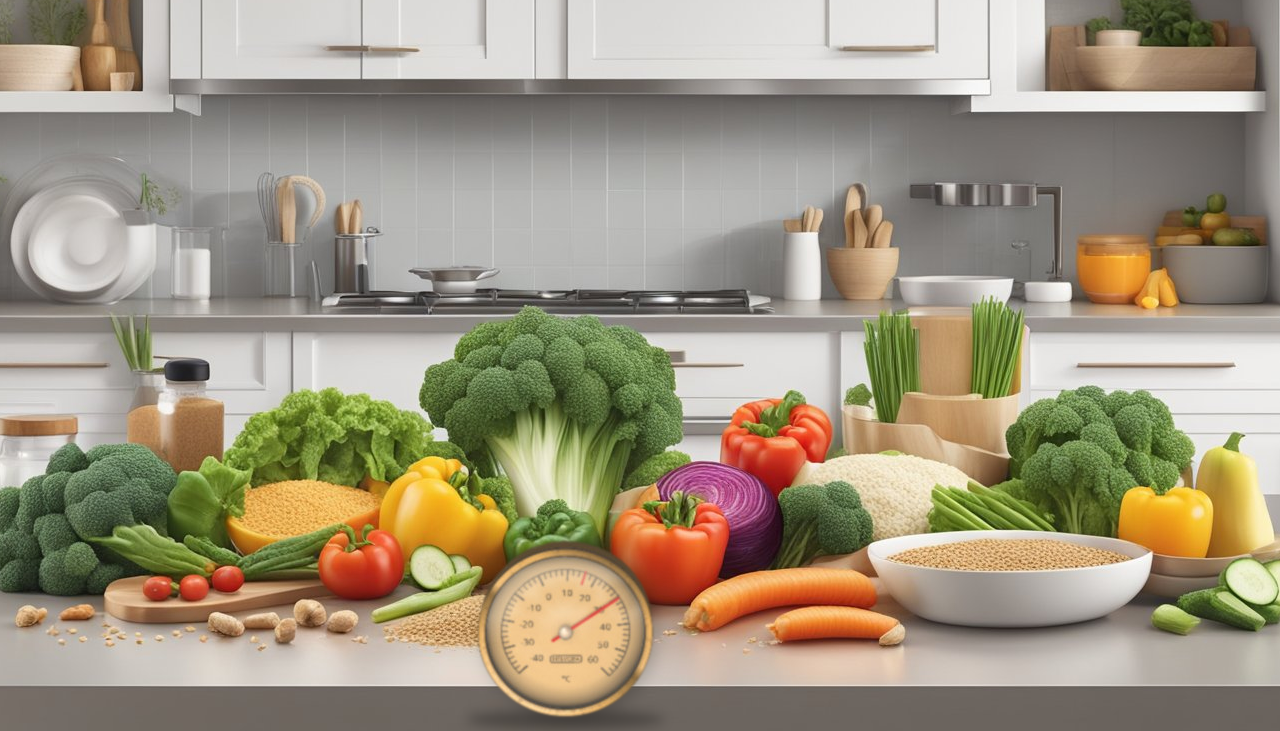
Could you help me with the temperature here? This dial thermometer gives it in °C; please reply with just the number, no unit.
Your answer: 30
